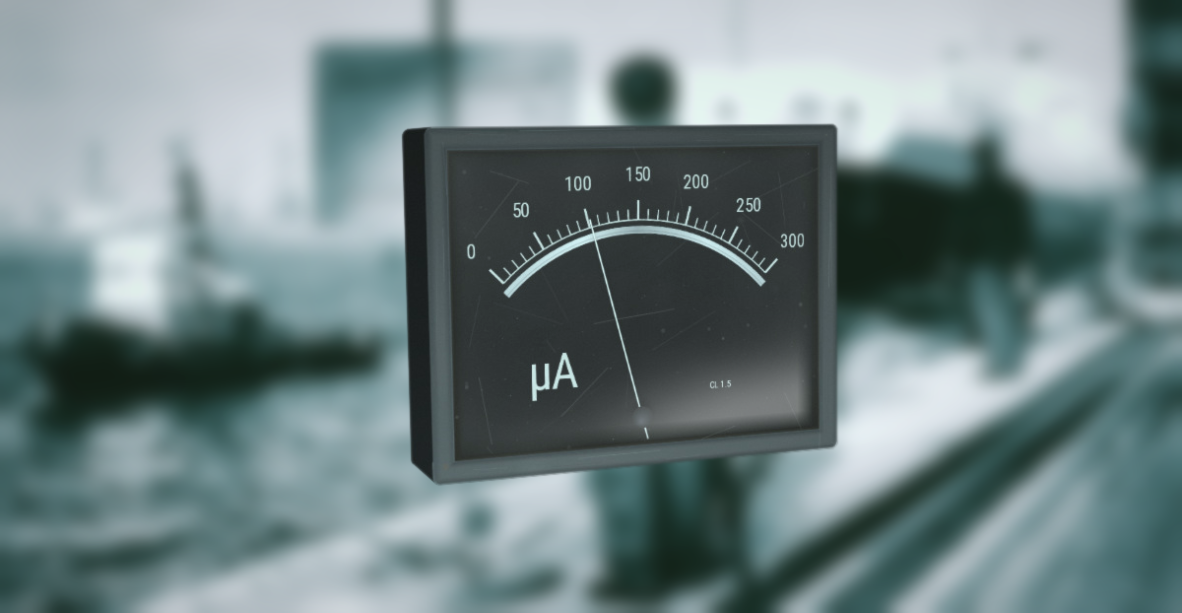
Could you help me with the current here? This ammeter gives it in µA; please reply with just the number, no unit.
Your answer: 100
